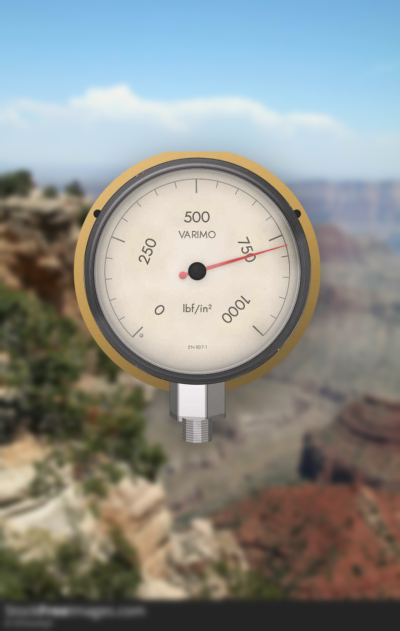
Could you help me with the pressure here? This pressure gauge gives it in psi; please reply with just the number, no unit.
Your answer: 775
